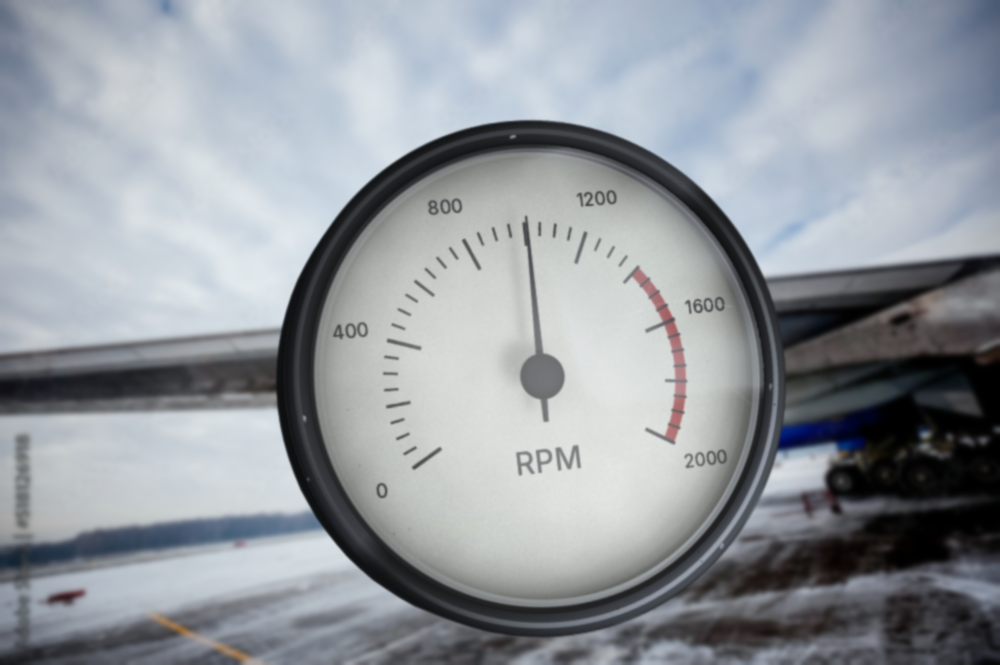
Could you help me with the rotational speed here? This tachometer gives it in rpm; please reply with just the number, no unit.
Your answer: 1000
